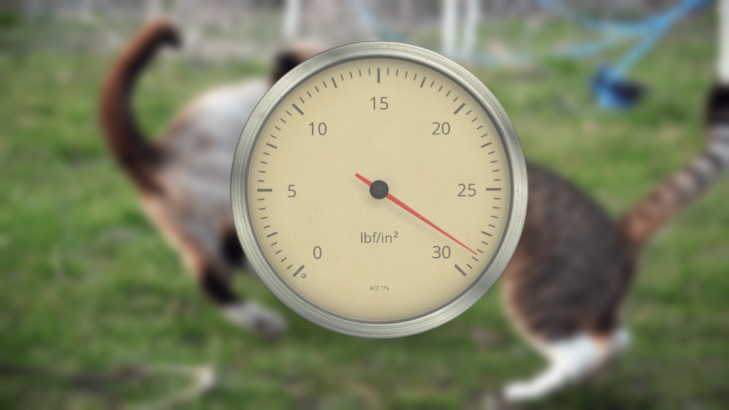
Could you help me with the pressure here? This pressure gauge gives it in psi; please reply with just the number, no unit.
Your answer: 28.75
